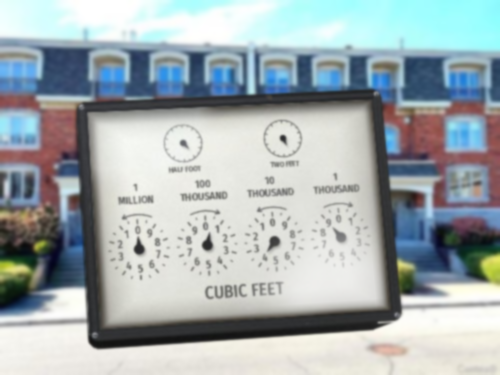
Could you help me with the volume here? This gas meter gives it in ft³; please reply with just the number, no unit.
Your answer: 3900
